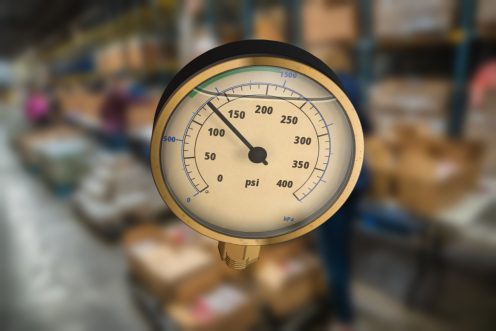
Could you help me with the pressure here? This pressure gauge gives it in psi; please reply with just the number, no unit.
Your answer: 130
